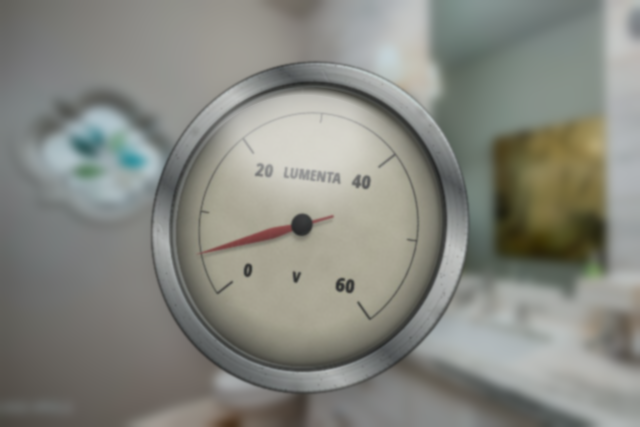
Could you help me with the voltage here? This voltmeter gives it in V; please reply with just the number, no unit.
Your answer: 5
